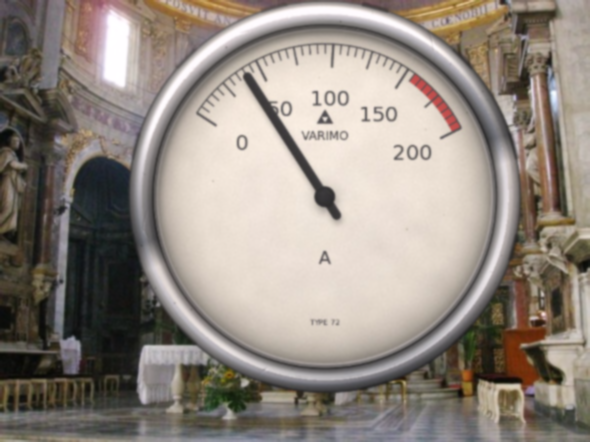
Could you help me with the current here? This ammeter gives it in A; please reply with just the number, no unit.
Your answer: 40
